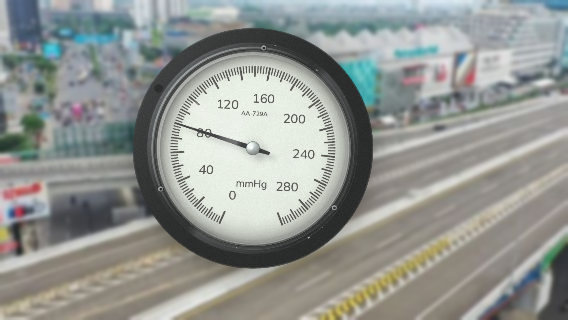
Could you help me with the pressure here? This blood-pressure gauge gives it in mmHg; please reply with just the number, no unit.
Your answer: 80
